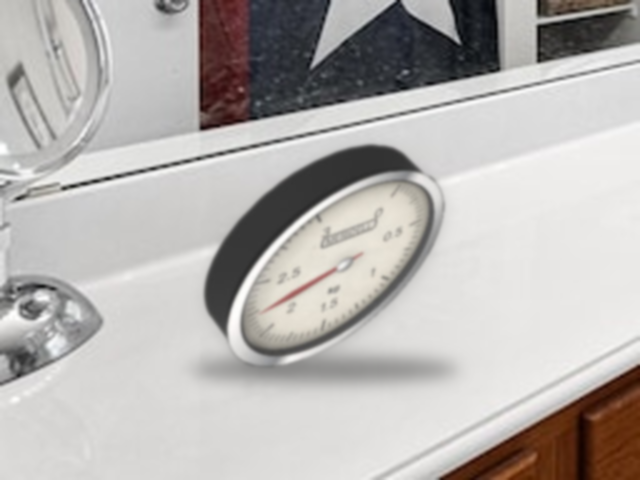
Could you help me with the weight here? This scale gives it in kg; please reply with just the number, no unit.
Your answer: 2.25
